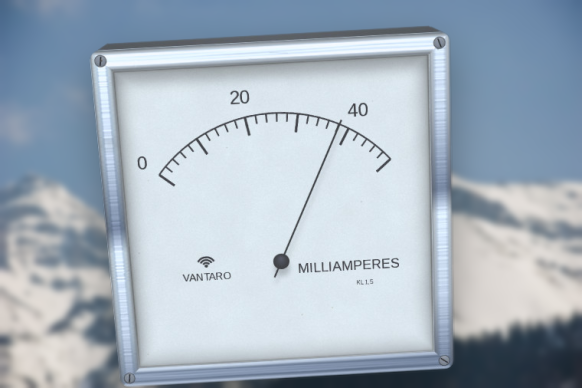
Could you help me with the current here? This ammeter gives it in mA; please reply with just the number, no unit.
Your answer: 38
